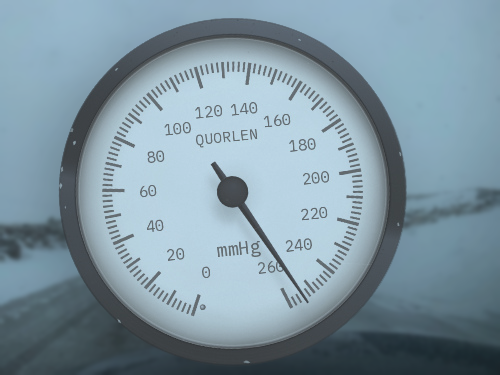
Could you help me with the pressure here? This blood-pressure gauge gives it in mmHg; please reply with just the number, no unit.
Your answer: 254
